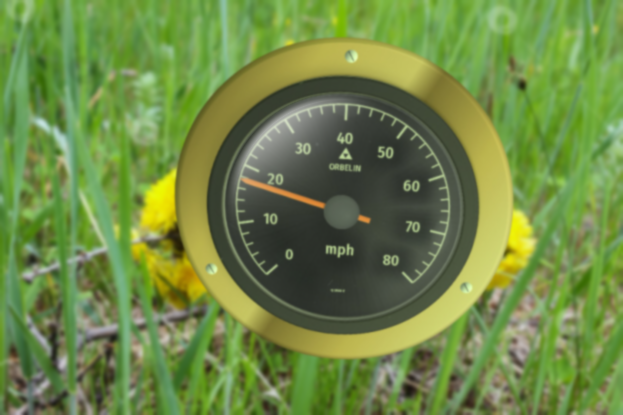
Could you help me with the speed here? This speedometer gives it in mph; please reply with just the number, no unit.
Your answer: 18
